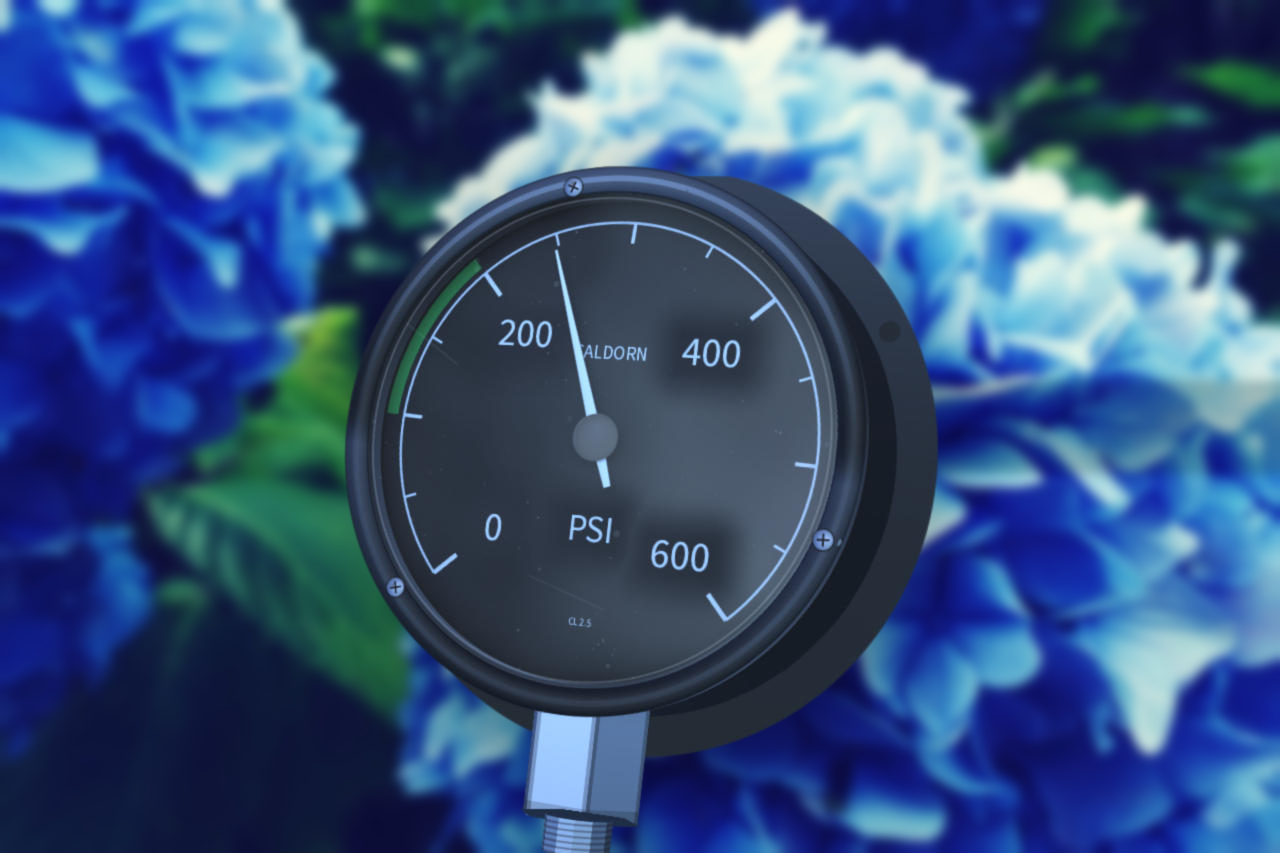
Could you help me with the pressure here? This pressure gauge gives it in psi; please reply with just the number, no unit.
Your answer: 250
